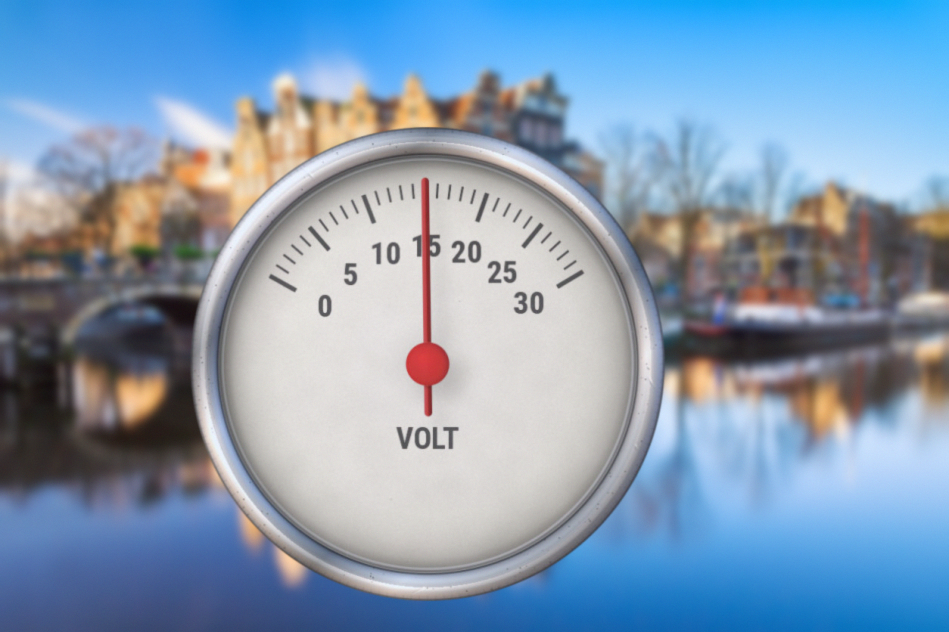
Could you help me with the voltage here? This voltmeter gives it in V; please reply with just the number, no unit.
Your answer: 15
